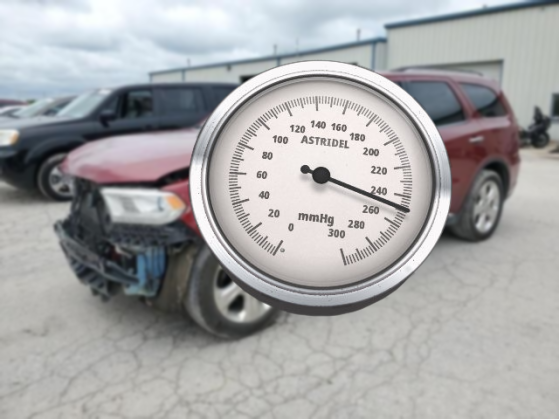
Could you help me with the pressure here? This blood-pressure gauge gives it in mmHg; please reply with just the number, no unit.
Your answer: 250
